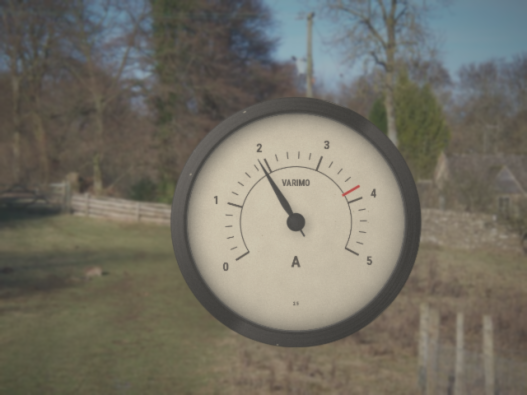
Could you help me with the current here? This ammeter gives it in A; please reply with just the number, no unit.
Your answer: 1.9
